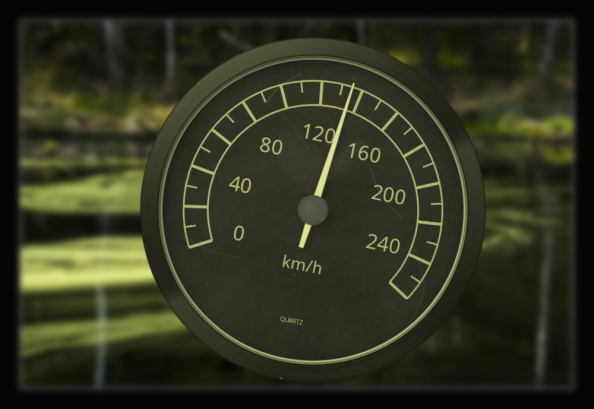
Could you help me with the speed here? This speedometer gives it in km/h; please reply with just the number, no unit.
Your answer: 135
